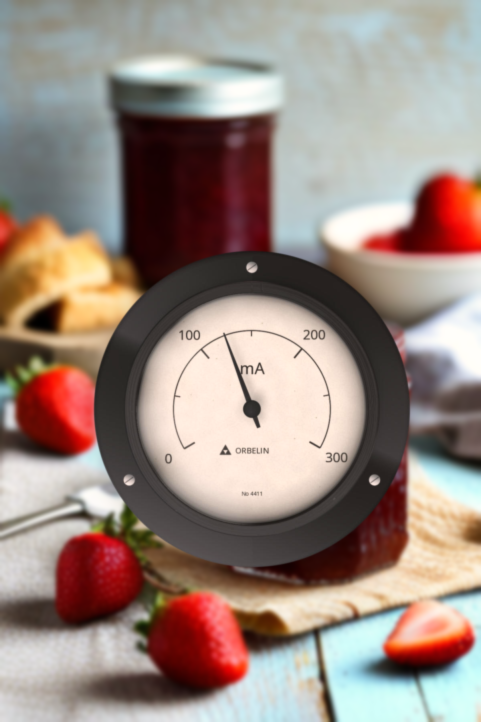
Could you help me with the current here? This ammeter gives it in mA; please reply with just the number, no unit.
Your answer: 125
